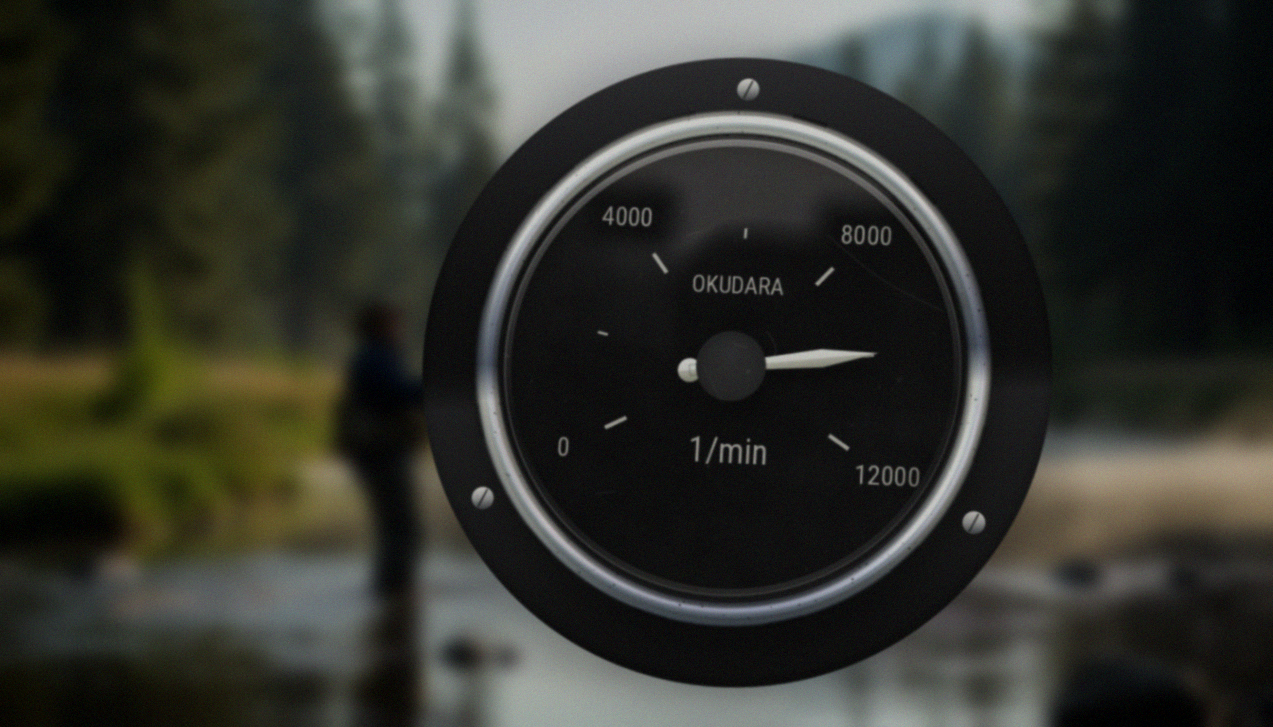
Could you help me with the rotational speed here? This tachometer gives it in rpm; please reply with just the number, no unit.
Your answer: 10000
